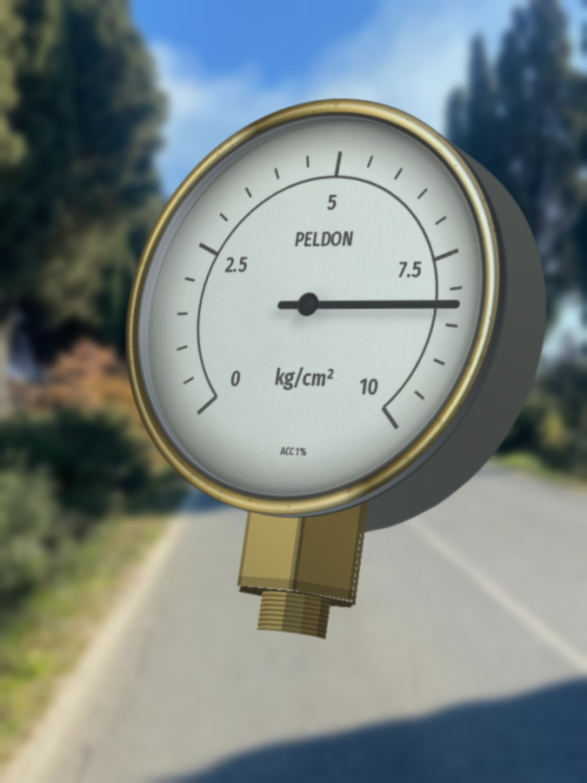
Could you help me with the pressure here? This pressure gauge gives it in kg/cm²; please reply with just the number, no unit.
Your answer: 8.25
